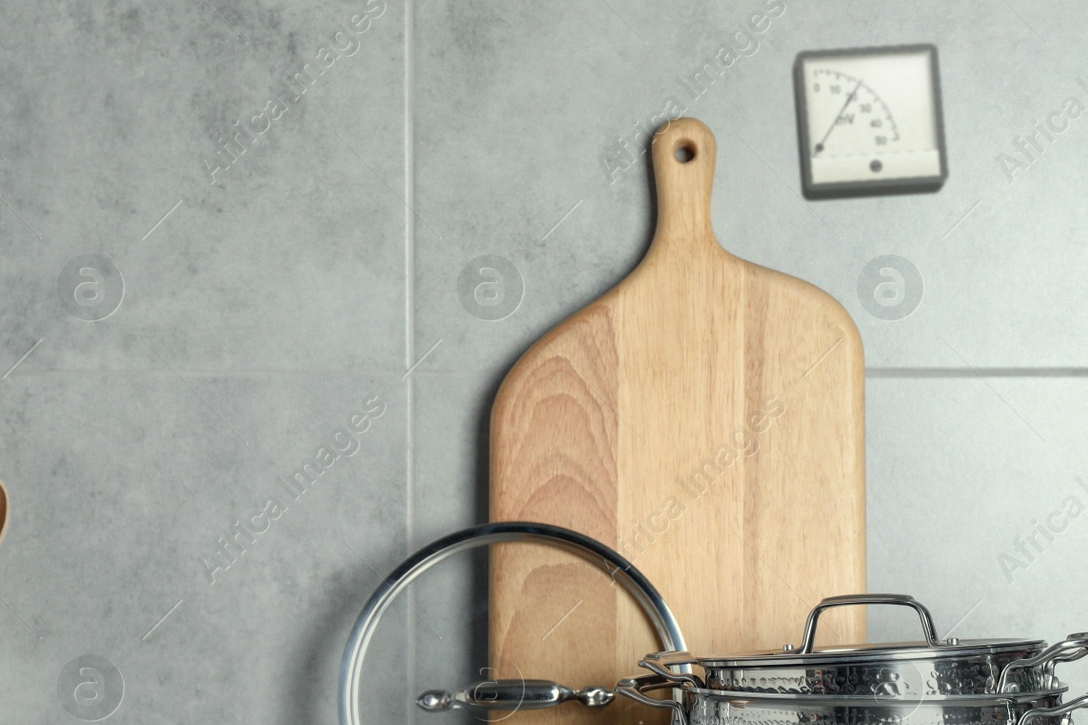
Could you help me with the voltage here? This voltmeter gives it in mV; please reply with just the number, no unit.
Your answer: 20
